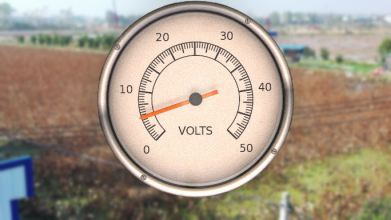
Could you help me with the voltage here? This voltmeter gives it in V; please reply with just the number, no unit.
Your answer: 5
